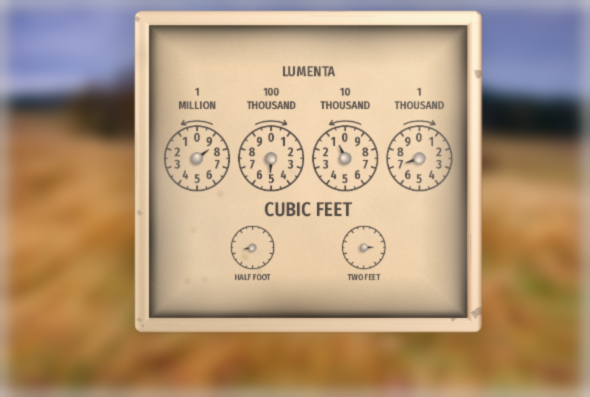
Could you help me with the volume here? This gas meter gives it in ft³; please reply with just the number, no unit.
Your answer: 850700
